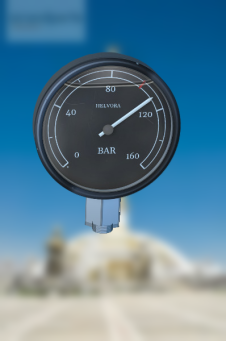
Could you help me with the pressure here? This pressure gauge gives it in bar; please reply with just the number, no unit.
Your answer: 110
